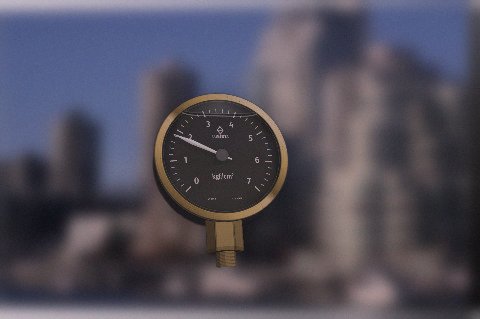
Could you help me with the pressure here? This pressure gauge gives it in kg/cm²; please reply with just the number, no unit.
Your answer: 1.8
